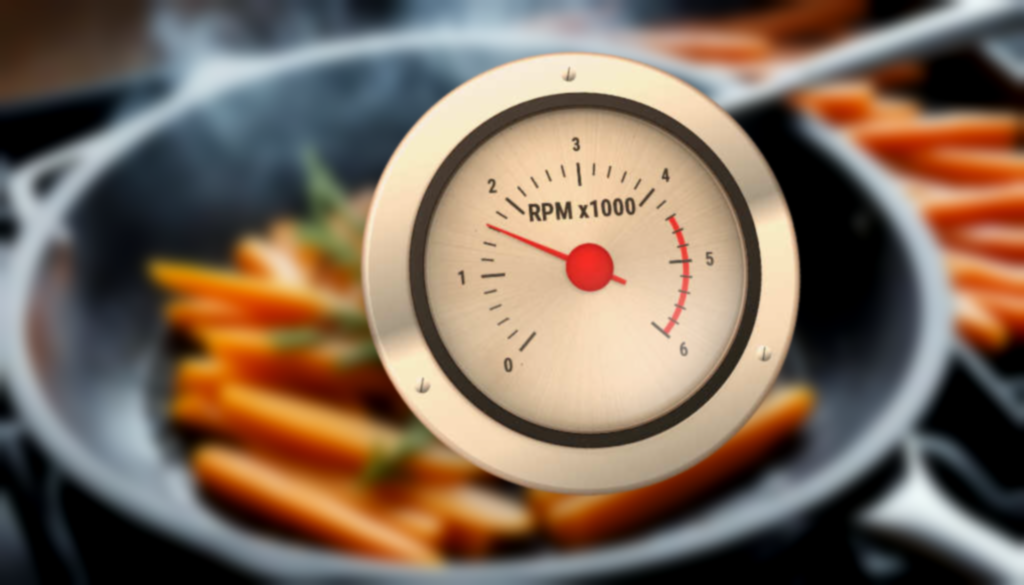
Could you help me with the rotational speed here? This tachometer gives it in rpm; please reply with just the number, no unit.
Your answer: 1600
